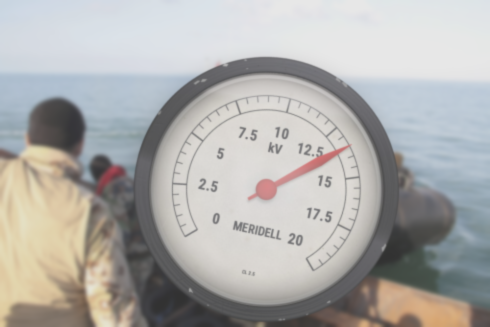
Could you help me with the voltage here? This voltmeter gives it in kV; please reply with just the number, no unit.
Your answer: 13.5
